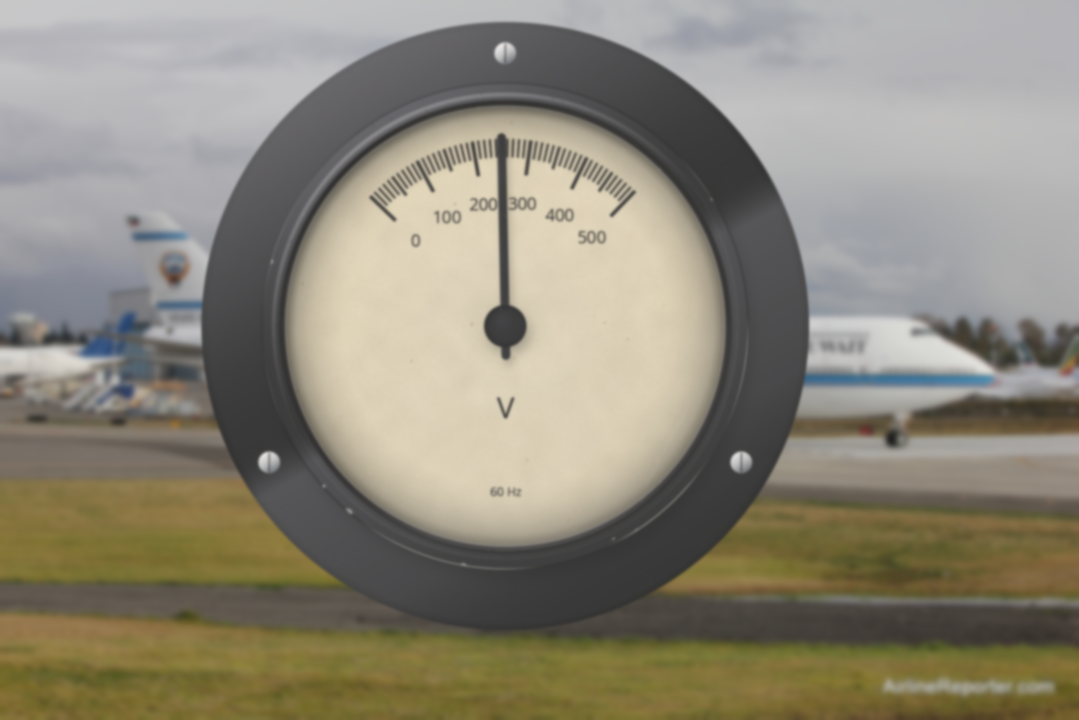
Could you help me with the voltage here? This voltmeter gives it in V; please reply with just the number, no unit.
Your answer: 250
